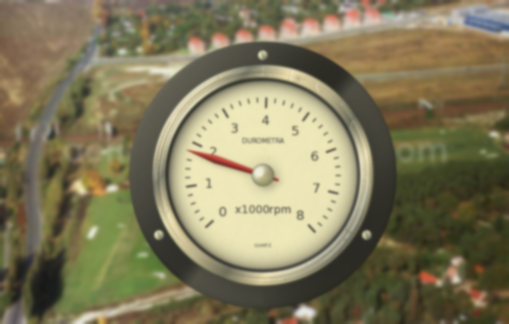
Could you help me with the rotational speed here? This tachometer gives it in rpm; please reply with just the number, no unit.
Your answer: 1800
